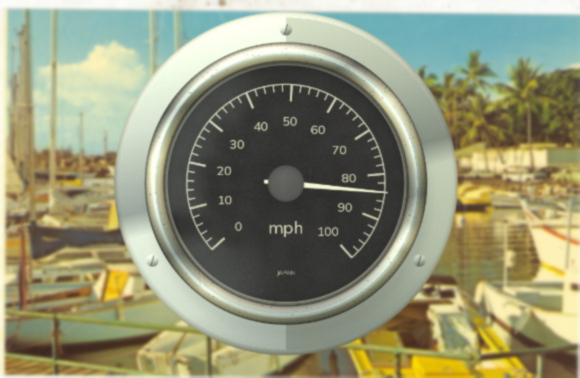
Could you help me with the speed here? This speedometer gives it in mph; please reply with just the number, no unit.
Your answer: 84
